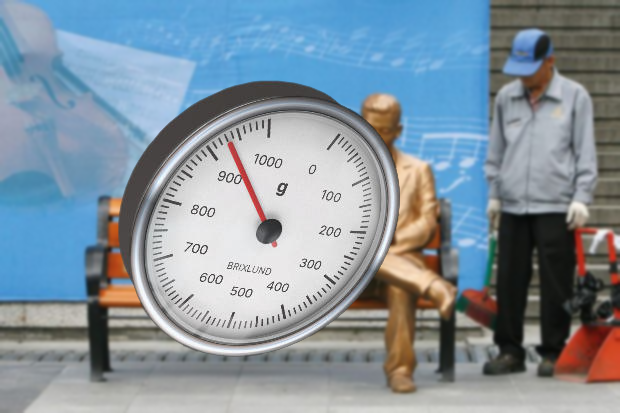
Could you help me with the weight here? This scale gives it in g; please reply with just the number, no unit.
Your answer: 930
